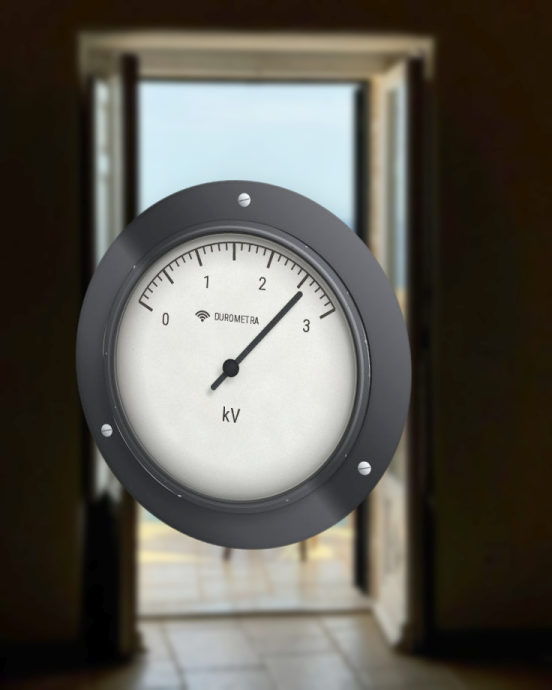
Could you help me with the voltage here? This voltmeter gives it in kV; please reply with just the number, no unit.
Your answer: 2.6
